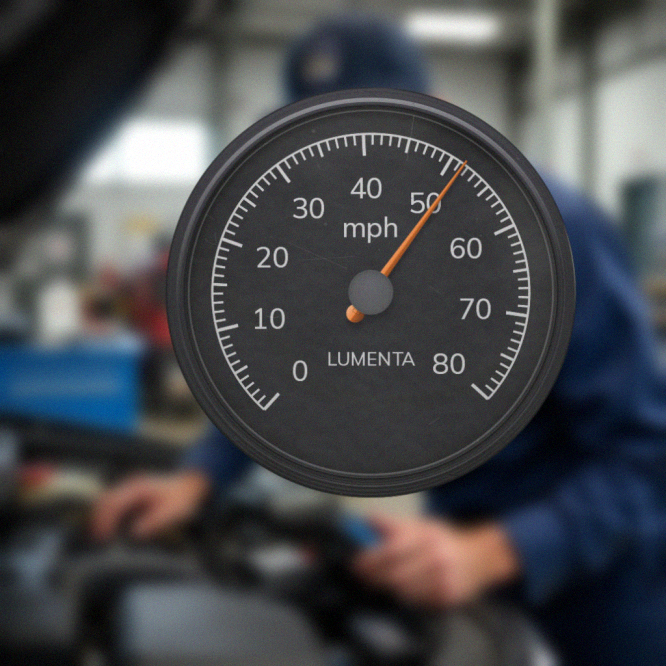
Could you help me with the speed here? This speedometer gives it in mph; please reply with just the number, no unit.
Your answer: 51.5
